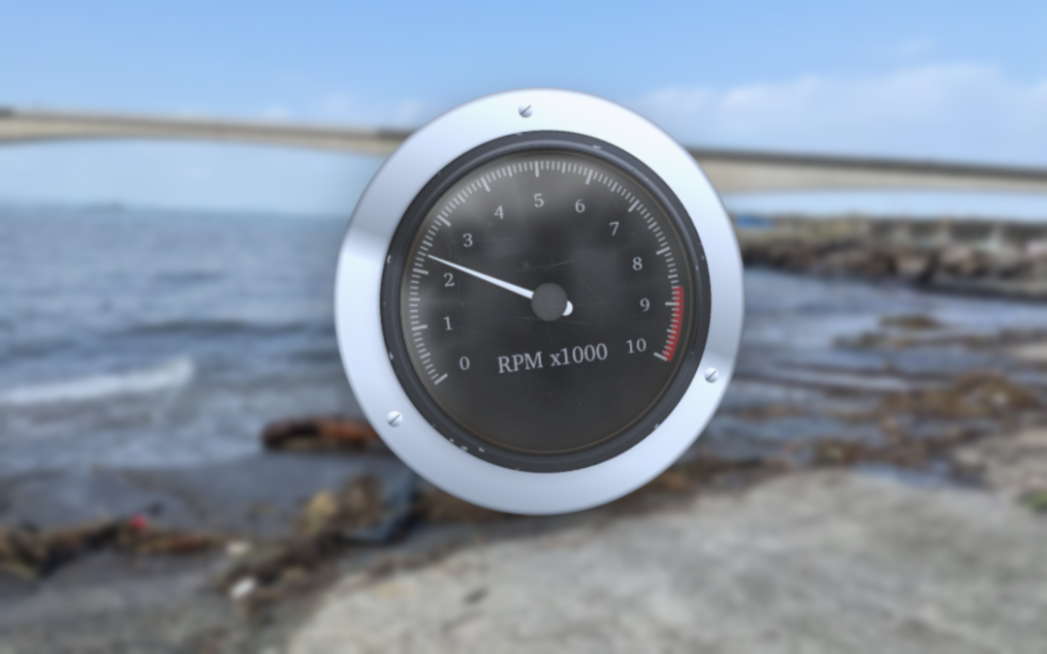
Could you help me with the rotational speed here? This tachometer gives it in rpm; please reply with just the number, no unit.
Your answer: 2300
